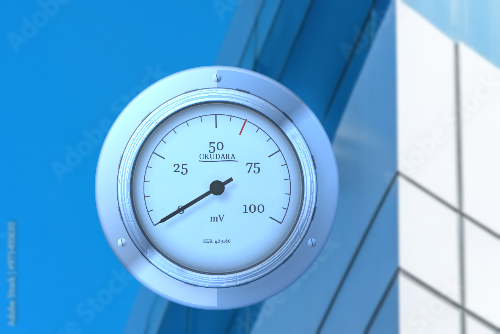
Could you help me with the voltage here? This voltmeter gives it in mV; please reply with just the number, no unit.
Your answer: 0
